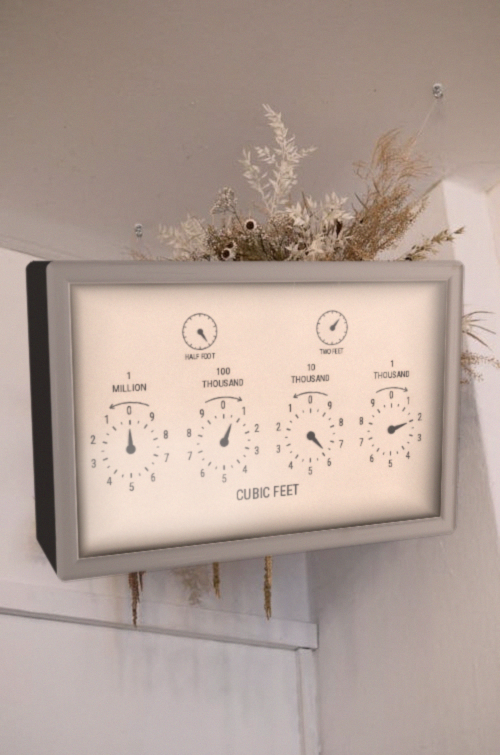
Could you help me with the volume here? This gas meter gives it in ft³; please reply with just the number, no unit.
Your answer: 6200
